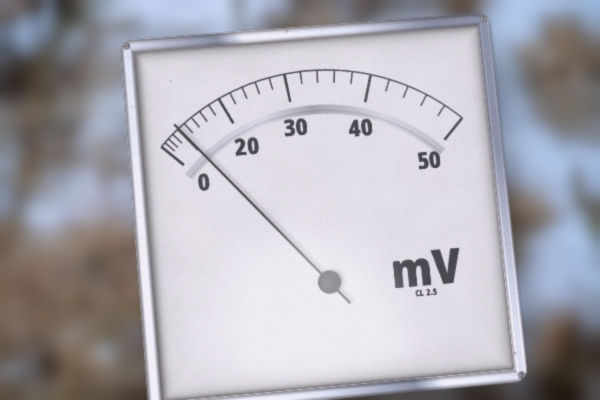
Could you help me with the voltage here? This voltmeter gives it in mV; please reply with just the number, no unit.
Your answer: 10
